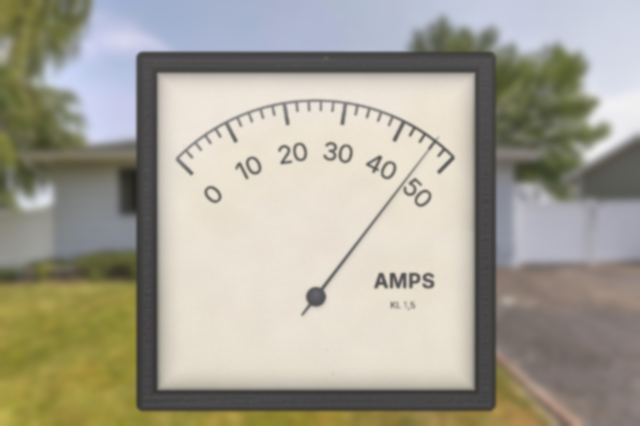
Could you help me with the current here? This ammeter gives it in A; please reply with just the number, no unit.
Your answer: 46
